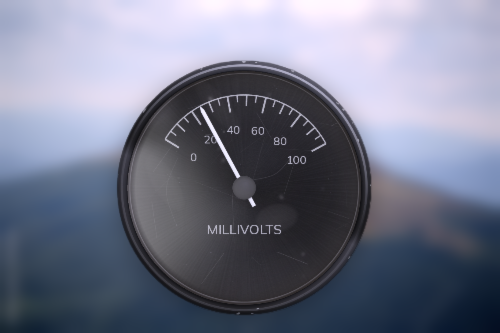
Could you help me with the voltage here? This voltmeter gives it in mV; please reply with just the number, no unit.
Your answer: 25
